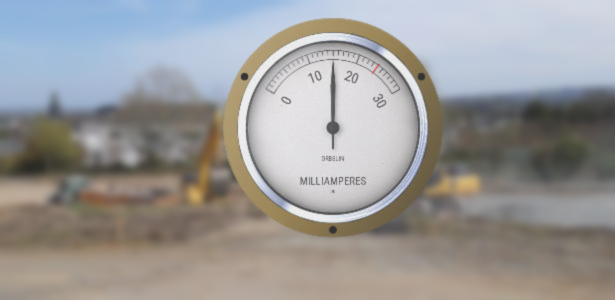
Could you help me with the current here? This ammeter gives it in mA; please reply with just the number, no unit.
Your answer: 15
